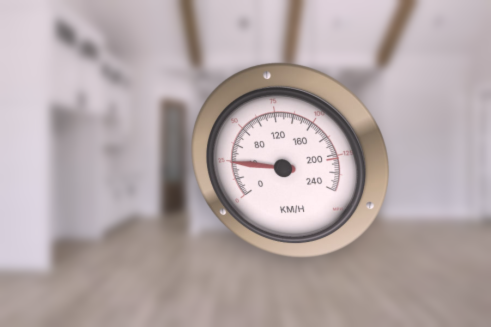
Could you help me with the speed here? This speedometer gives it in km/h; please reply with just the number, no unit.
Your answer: 40
